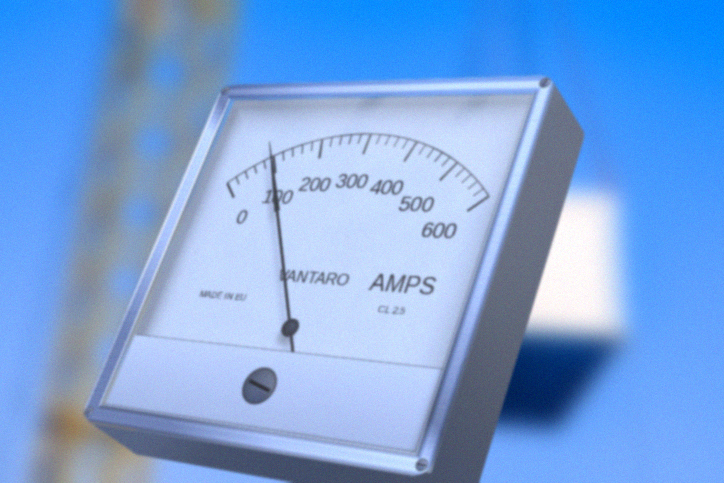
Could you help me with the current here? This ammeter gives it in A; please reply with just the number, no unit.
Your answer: 100
